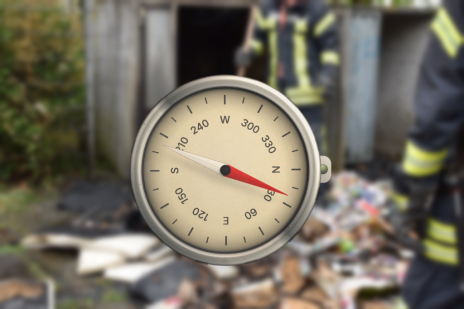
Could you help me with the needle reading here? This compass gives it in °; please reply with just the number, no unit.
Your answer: 22.5
